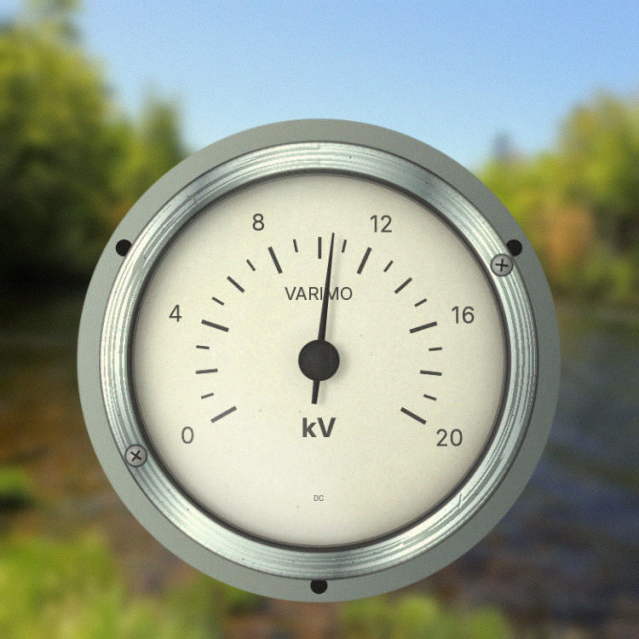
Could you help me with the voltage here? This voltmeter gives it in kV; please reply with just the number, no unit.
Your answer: 10.5
